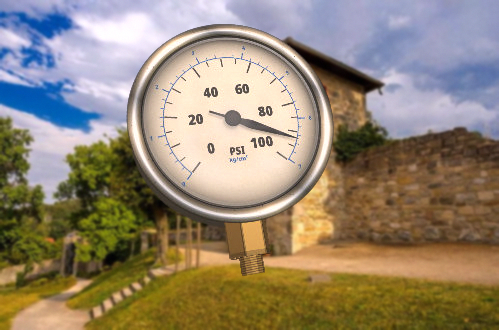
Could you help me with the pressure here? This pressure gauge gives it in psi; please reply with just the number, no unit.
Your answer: 92.5
